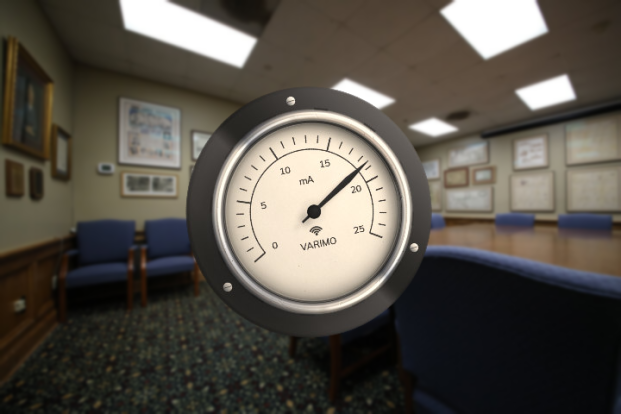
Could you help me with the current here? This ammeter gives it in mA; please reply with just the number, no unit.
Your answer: 18.5
